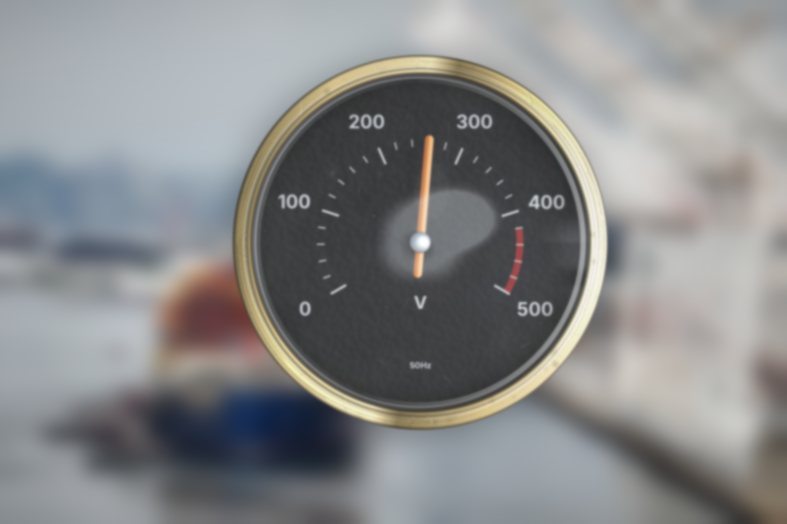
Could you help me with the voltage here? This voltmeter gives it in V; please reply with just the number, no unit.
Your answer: 260
